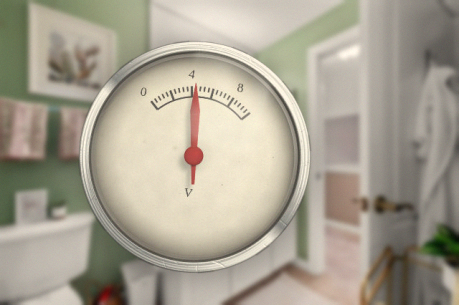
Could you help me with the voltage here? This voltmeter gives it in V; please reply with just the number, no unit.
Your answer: 4.4
